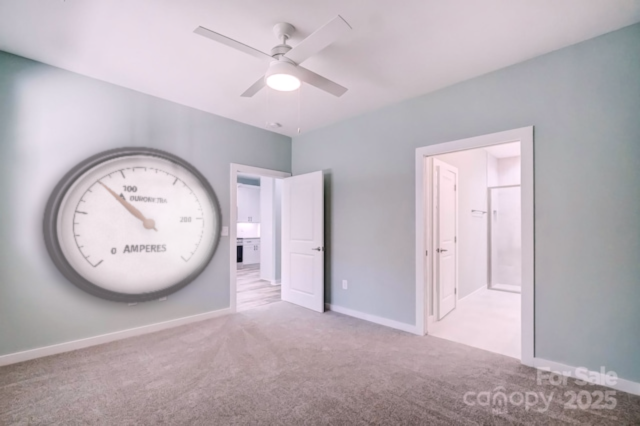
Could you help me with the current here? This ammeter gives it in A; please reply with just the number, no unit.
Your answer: 80
